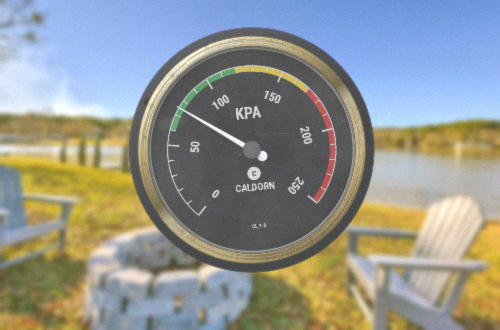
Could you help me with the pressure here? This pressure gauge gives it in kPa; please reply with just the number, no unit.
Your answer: 75
